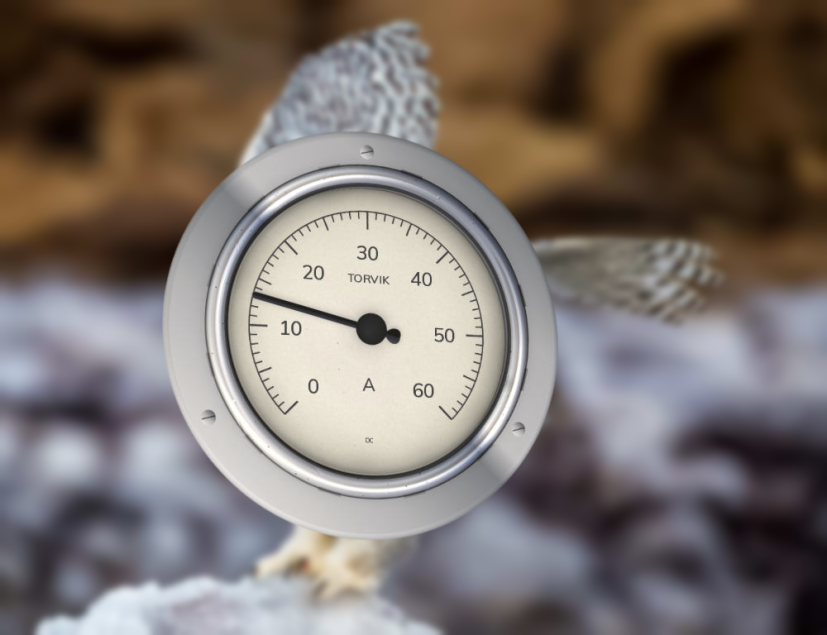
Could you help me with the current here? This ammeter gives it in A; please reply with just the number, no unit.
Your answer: 13
